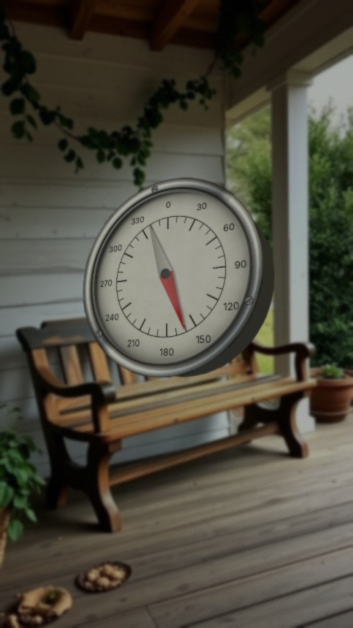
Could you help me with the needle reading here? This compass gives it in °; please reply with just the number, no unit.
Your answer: 160
